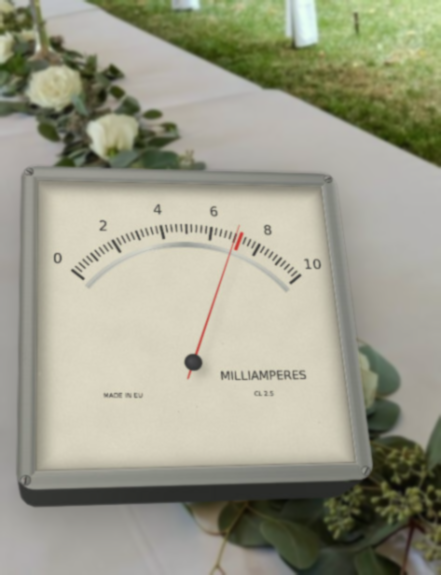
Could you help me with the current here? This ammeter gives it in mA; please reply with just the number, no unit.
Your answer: 7
